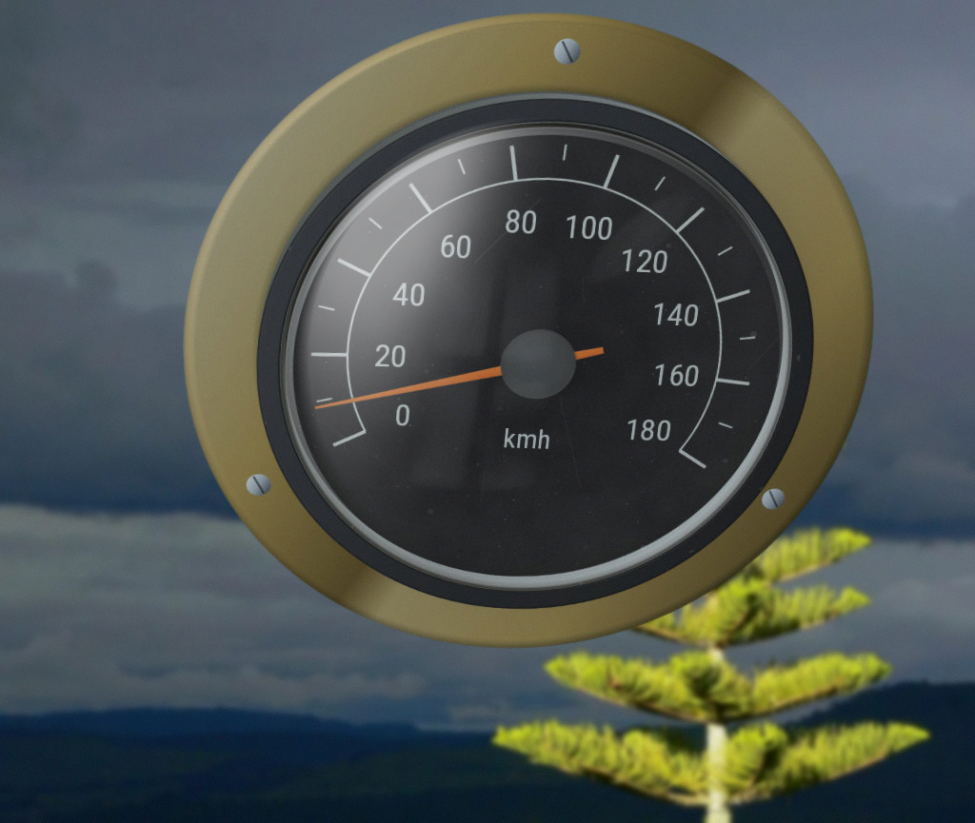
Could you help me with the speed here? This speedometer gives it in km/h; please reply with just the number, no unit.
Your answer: 10
